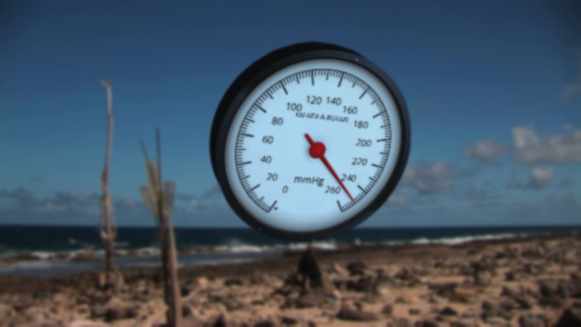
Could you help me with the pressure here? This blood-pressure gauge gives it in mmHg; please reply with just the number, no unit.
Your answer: 250
